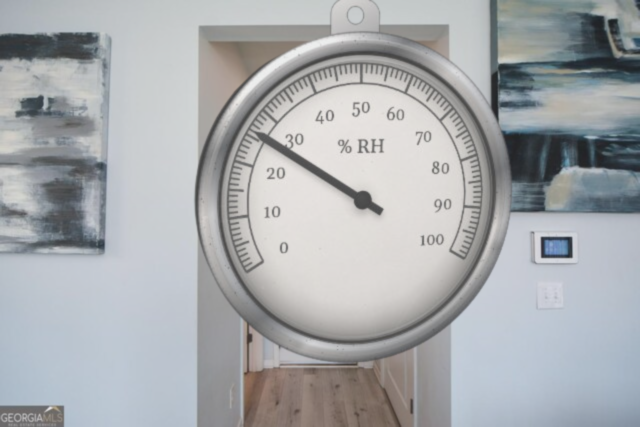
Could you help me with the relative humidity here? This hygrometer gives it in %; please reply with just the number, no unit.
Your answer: 26
